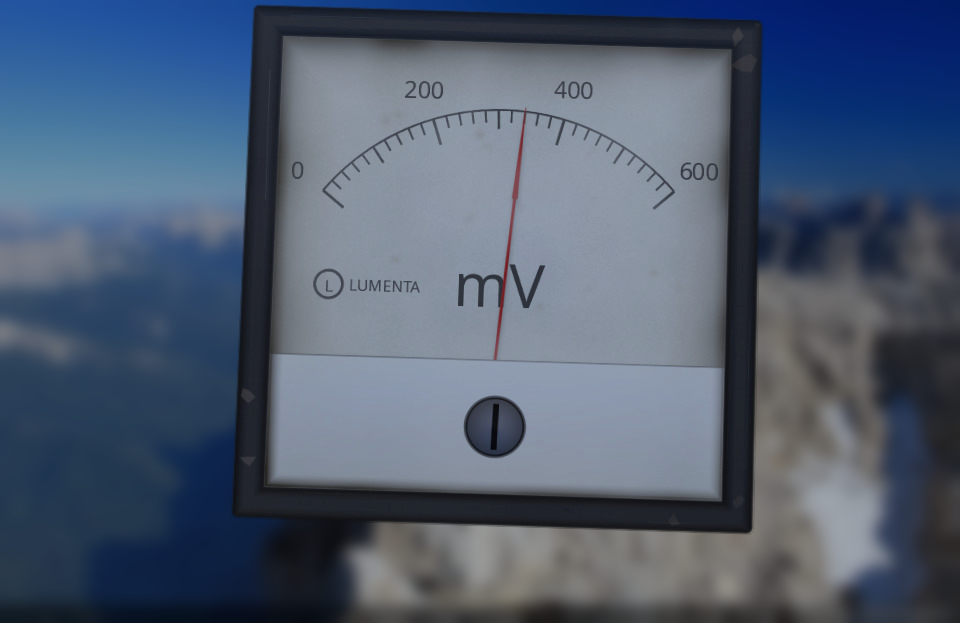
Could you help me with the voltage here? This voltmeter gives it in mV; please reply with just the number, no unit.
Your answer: 340
